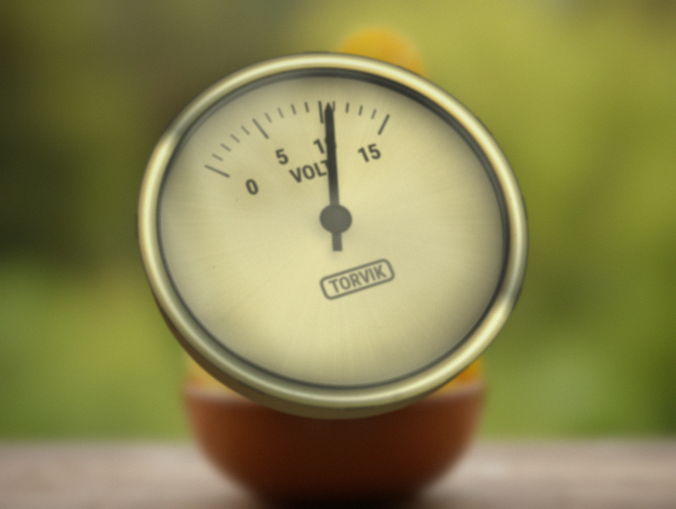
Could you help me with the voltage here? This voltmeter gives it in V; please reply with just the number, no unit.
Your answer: 10.5
